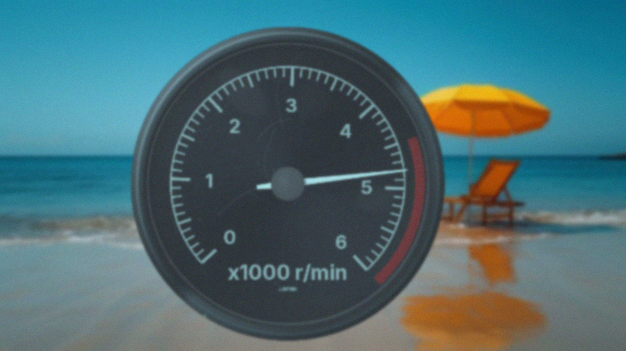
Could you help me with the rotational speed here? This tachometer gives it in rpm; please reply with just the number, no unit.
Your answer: 4800
